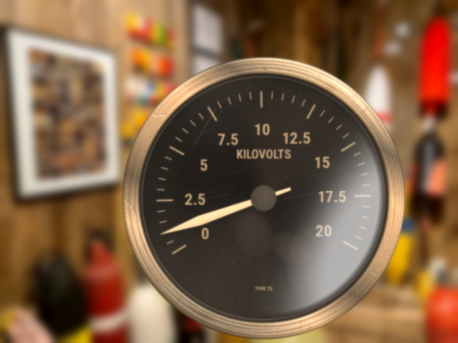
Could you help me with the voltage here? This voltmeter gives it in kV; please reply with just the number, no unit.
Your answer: 1
